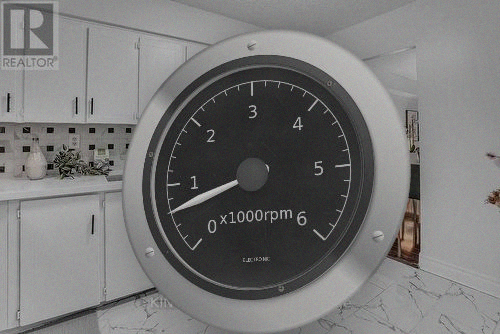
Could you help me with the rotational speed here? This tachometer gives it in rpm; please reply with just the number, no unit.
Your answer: 600
